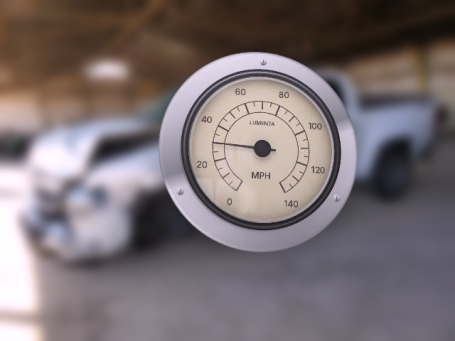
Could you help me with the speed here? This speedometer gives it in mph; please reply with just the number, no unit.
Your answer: 30
